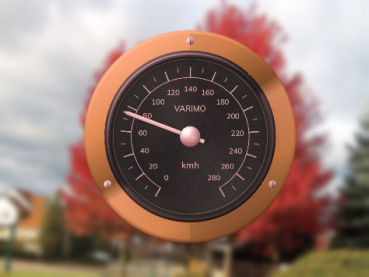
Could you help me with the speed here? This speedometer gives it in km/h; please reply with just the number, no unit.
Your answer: 75
